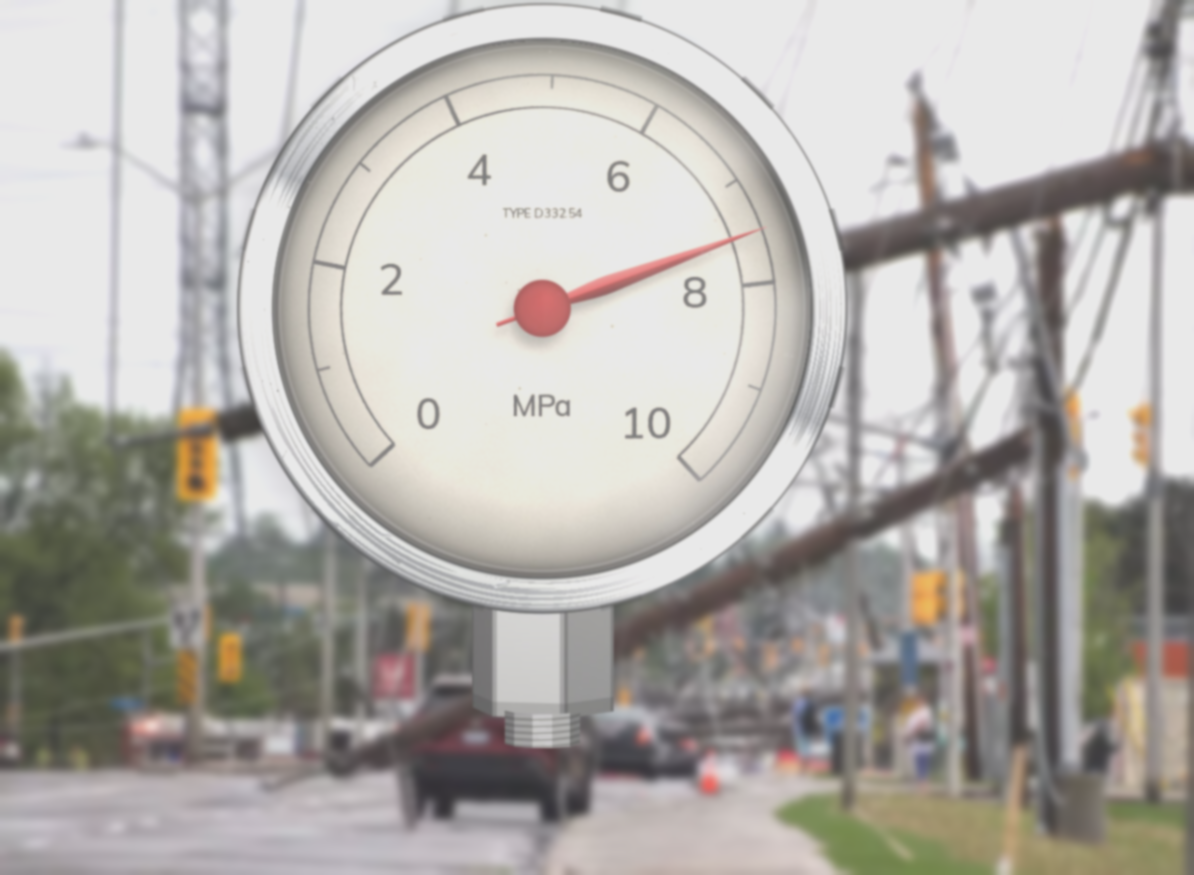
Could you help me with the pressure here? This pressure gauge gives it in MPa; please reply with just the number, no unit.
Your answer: 7.5
